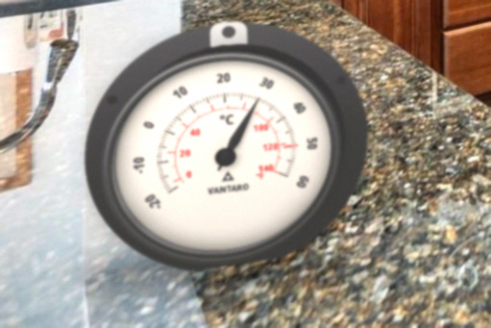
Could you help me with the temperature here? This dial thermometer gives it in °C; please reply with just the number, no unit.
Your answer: 30
